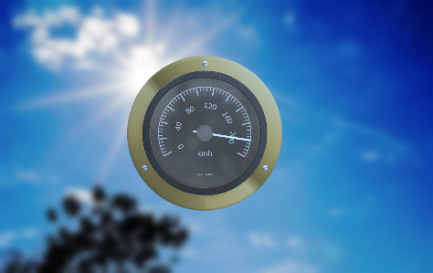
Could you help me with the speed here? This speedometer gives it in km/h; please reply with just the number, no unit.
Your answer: 200
